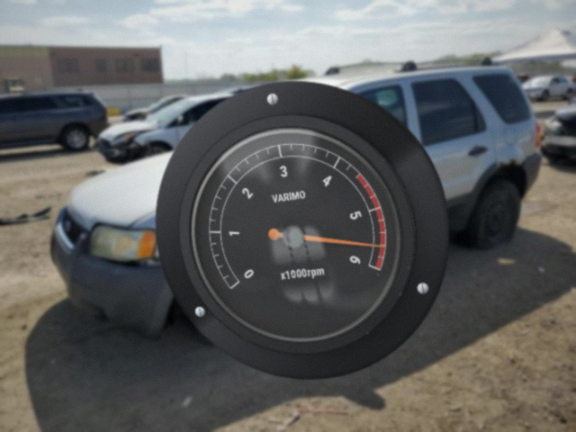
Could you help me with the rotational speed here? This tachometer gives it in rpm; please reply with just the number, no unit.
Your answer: 5600
